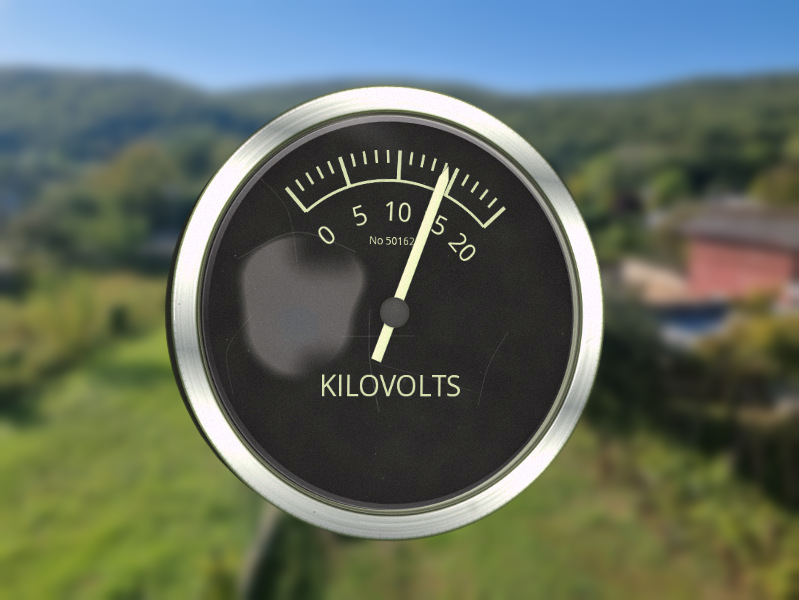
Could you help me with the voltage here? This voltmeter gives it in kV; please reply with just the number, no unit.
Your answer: 14
